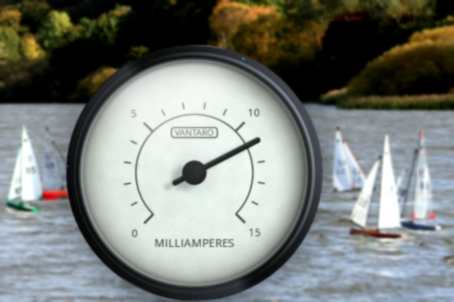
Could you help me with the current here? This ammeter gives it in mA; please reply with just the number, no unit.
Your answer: 11
